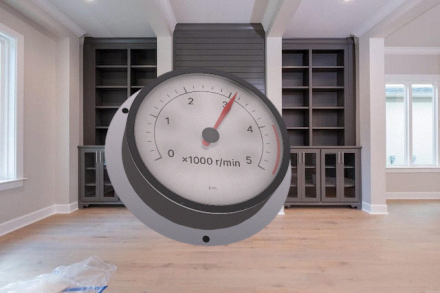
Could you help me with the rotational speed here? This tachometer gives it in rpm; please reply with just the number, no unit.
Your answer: 3100
